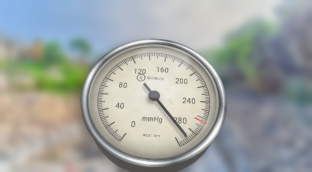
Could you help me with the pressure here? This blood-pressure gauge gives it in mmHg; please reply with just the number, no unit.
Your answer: 290
